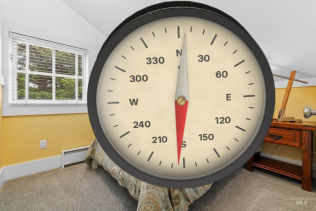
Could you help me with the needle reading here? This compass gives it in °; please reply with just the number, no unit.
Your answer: 185
